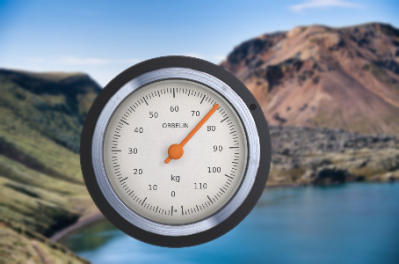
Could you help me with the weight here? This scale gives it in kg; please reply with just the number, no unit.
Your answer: 75
